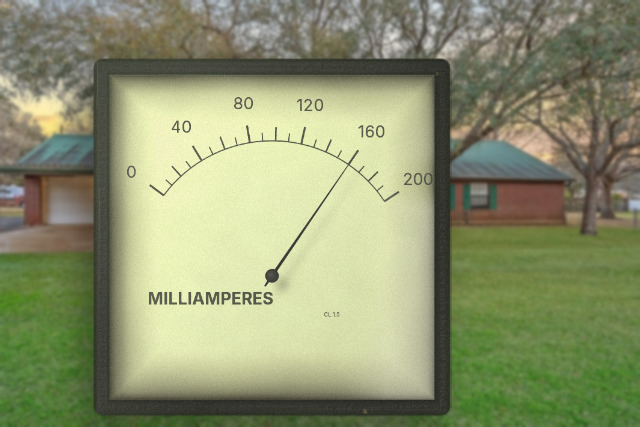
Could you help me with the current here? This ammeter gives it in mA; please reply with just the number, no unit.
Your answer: 160
